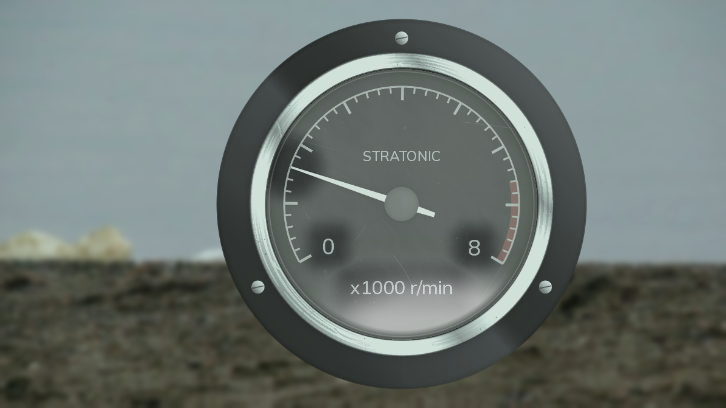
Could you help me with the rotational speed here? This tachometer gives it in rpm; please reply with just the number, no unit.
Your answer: 1600
